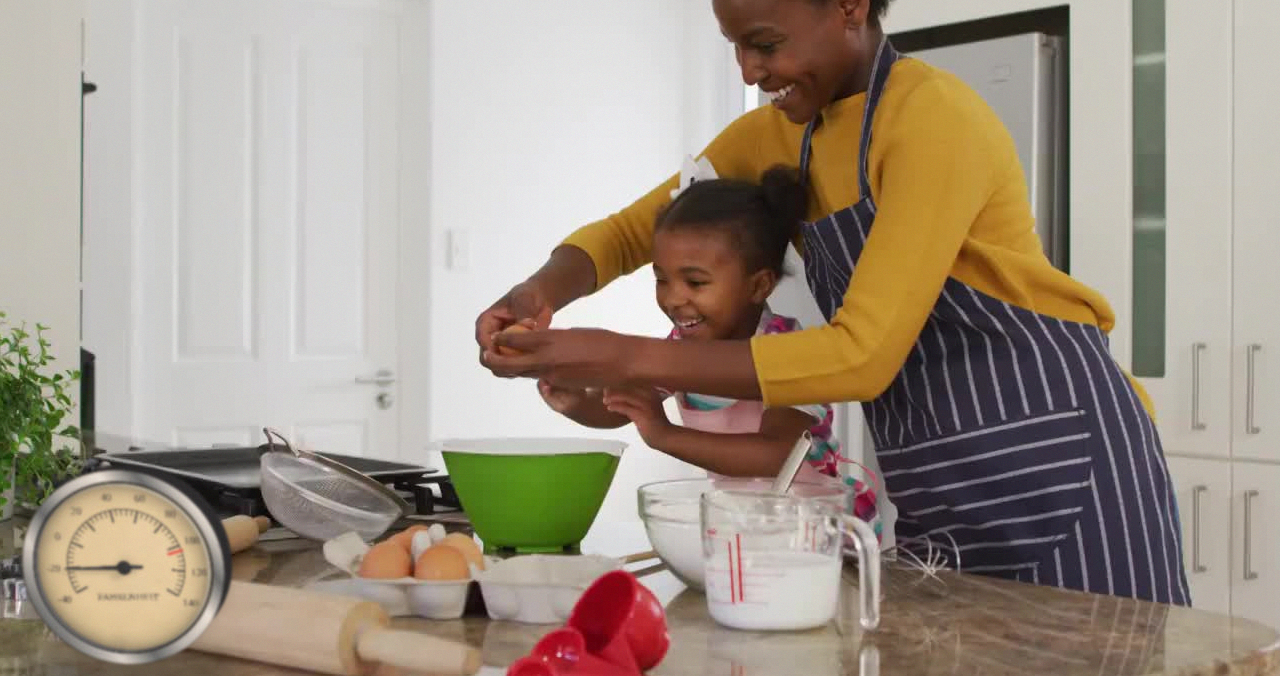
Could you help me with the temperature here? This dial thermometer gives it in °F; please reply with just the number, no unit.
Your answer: -20
